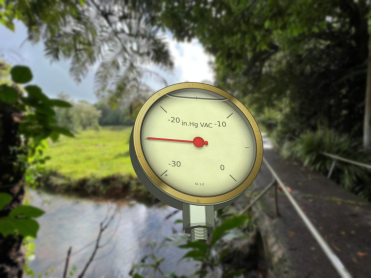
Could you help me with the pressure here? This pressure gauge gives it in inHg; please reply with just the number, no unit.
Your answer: -25
